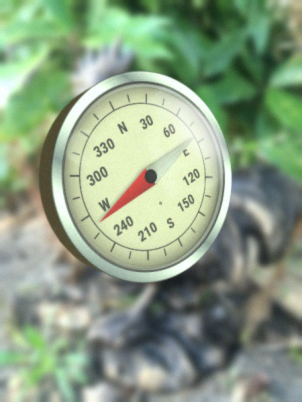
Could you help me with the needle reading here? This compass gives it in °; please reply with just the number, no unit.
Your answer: 262.5
